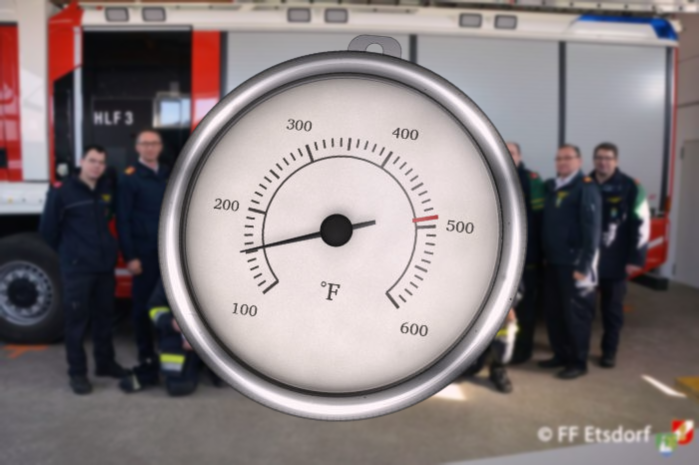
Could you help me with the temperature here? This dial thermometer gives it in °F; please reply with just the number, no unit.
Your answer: 150
